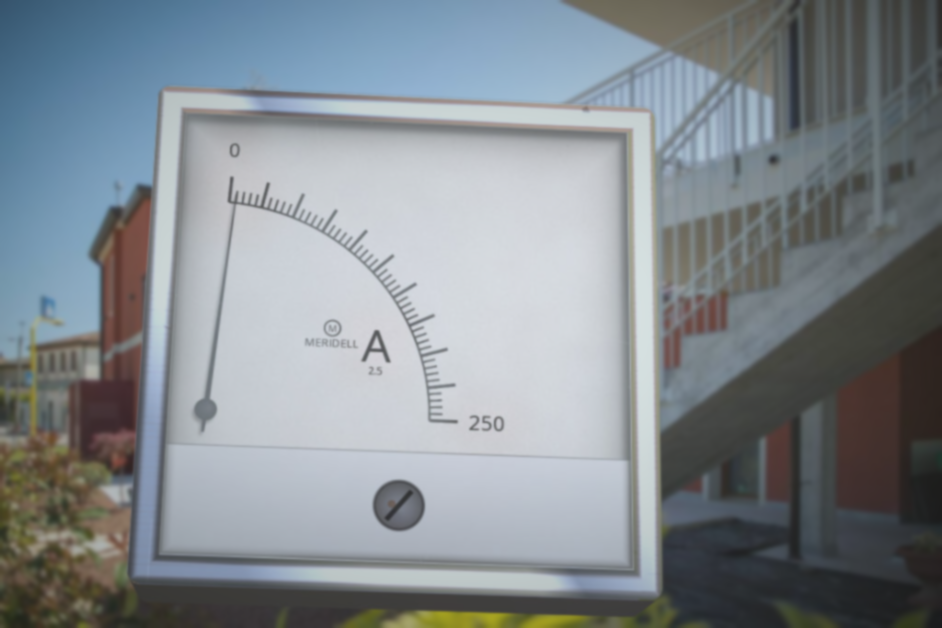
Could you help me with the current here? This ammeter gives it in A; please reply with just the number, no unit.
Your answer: 5
